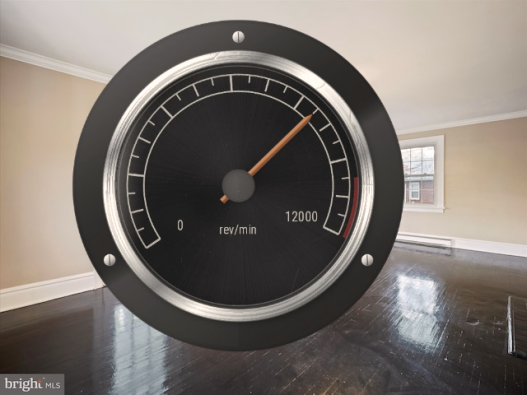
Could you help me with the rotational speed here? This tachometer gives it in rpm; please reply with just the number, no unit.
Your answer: 8500
